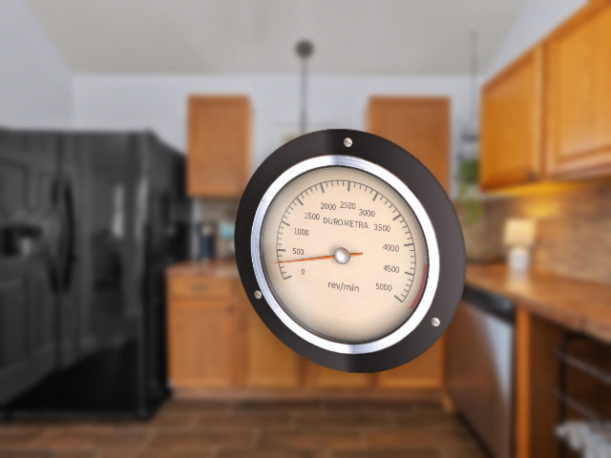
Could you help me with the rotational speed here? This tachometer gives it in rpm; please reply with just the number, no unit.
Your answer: 300
